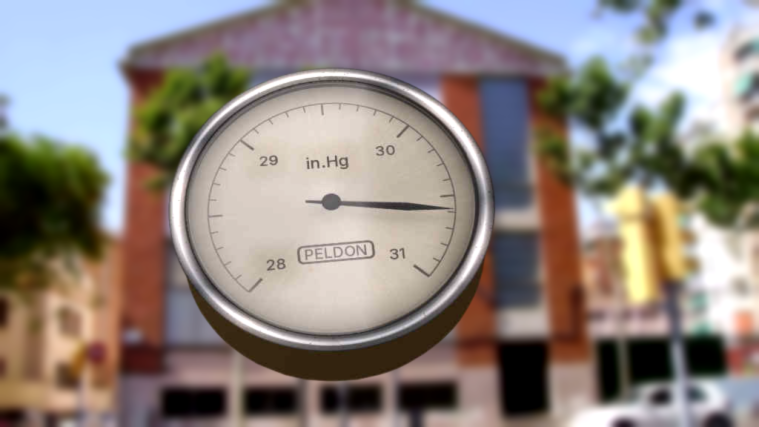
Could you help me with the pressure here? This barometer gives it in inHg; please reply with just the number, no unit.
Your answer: 30.6
